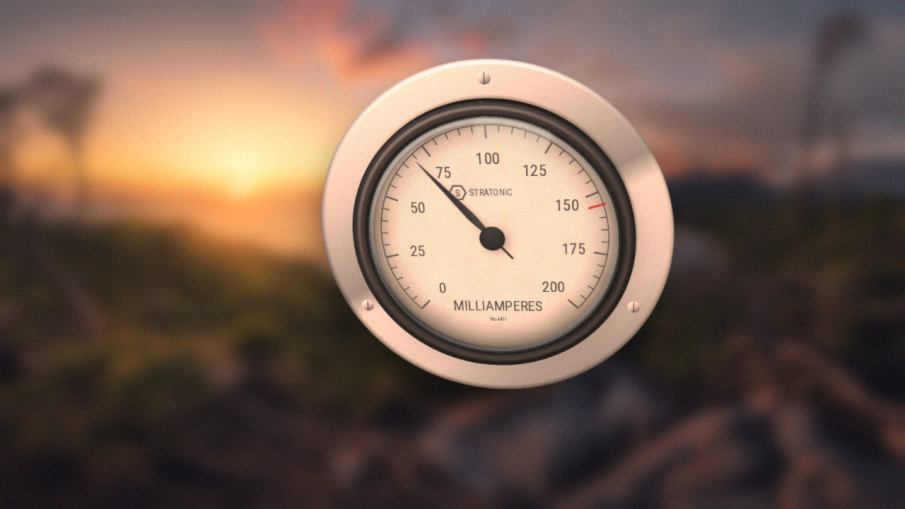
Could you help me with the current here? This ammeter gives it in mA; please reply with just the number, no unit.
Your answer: 70
